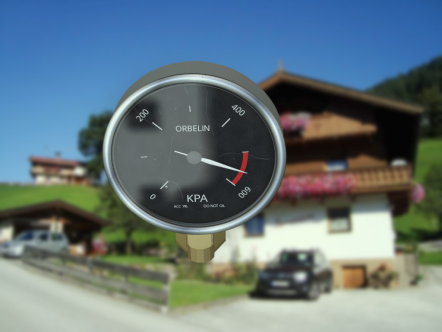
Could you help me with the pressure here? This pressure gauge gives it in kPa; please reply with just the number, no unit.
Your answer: 550
